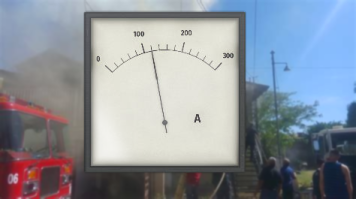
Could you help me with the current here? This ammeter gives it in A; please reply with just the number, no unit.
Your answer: 120
